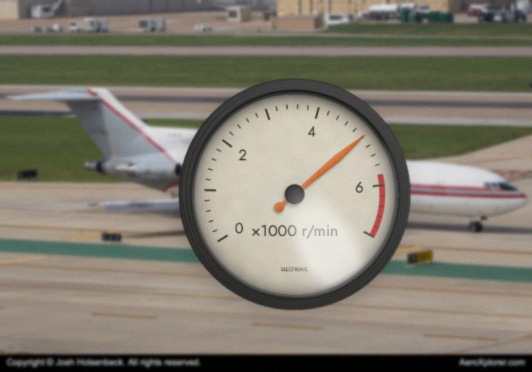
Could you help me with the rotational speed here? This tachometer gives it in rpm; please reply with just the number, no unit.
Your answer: 5000
